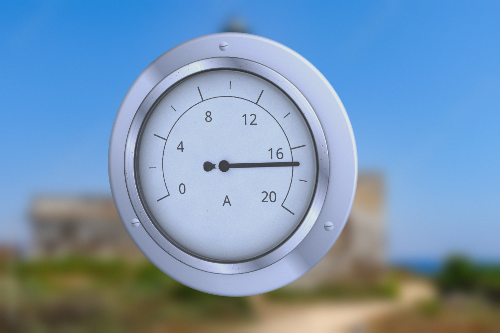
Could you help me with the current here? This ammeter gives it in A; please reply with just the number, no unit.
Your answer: 17
